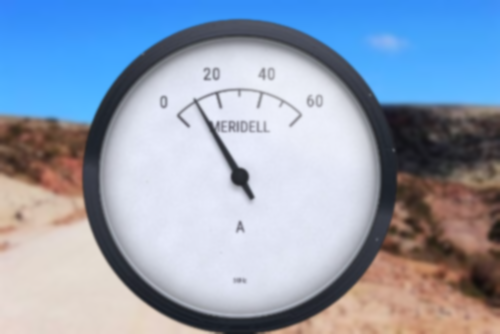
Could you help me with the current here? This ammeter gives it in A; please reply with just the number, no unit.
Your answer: 10
